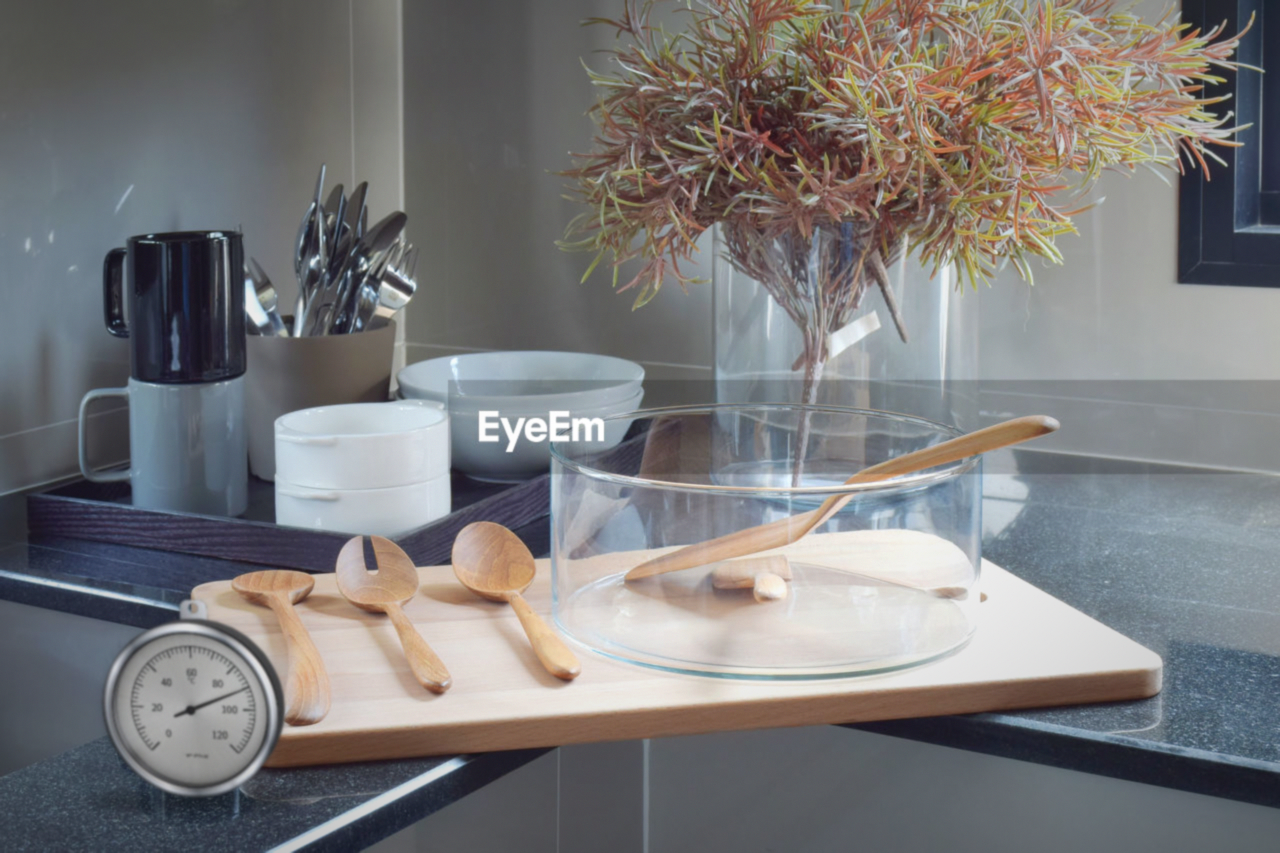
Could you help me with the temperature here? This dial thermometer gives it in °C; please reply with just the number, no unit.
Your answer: 90
